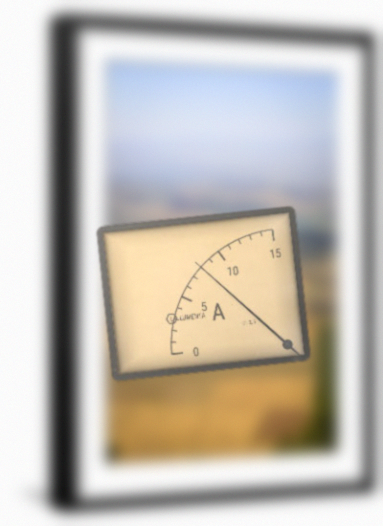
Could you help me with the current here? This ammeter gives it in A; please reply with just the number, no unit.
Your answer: 8
